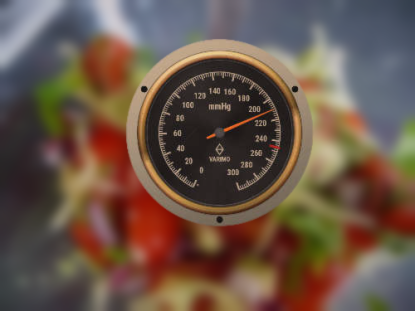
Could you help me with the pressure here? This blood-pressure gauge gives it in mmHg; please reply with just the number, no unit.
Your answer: 210
